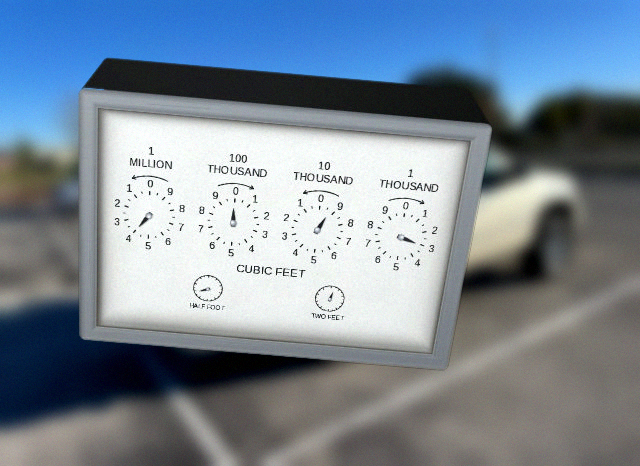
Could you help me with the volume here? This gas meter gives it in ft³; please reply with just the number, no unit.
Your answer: 399300
